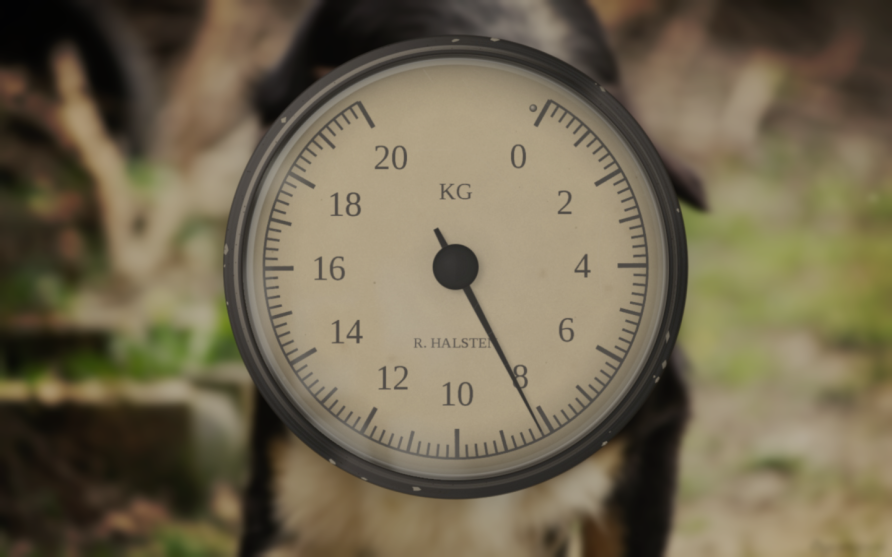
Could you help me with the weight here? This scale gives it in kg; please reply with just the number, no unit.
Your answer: 8.2
